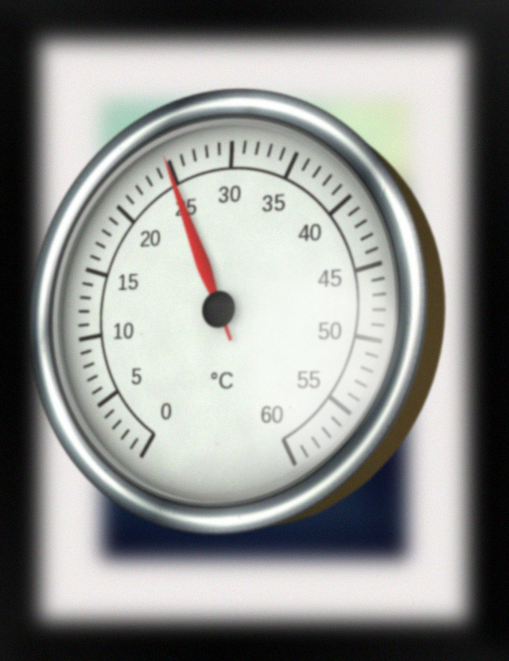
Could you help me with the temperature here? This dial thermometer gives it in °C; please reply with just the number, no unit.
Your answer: 25
